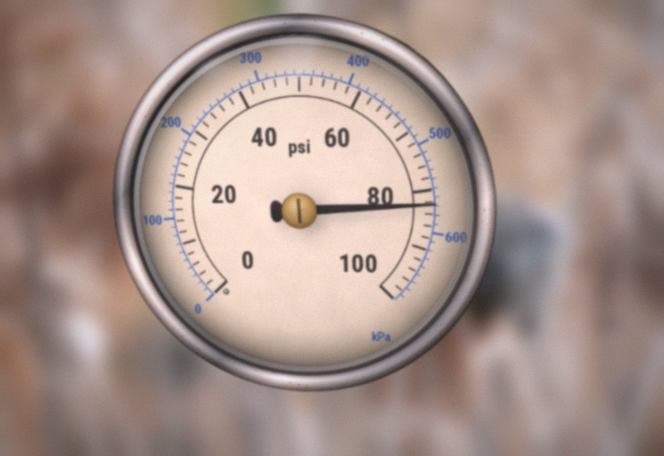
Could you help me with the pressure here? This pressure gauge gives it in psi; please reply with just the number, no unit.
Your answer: 82
